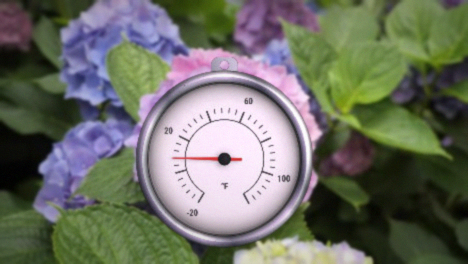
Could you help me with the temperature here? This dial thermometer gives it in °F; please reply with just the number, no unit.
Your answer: 8
